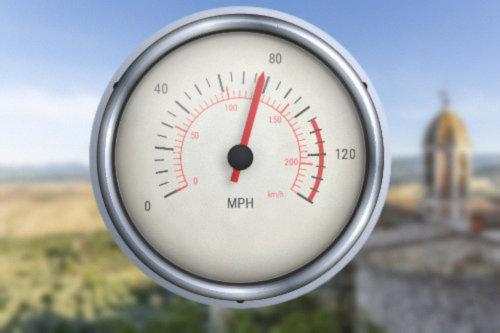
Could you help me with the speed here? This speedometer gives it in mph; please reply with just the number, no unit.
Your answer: 77.5
